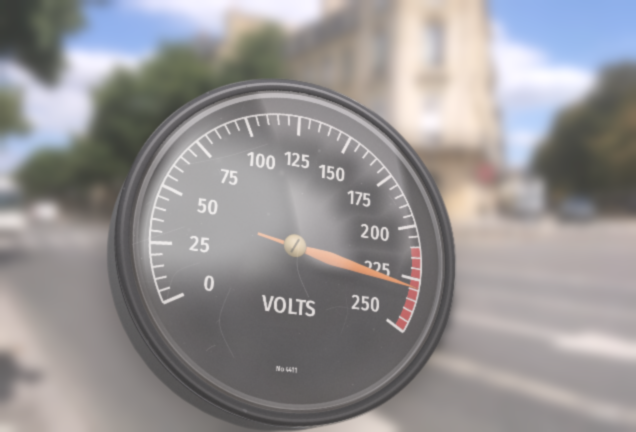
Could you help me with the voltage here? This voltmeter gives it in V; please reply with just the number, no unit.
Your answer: 230
